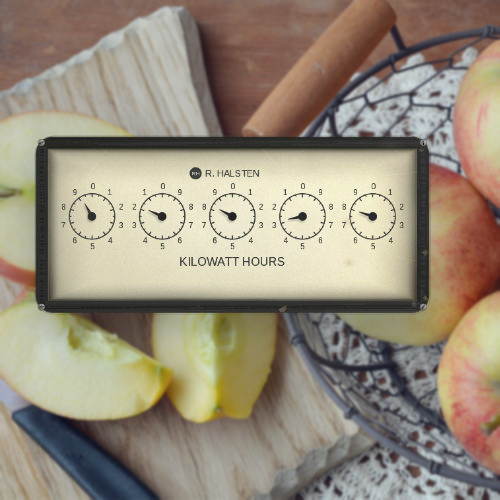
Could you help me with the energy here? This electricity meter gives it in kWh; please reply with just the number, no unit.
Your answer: 91828
